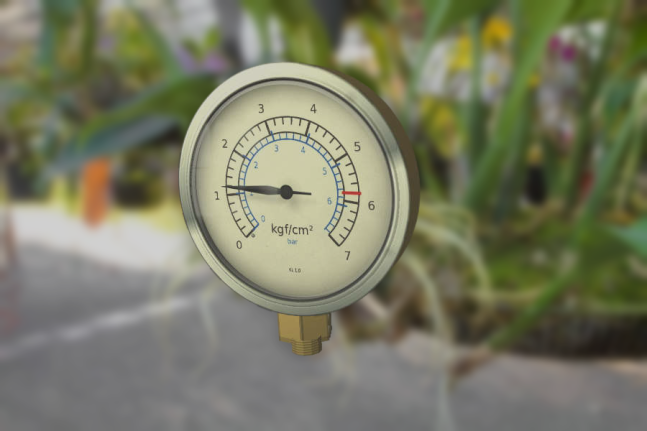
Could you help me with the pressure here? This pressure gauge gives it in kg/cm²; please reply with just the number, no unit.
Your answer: 1.2
